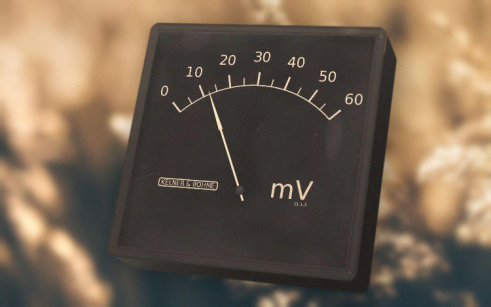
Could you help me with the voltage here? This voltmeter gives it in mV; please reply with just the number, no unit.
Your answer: 12.5
